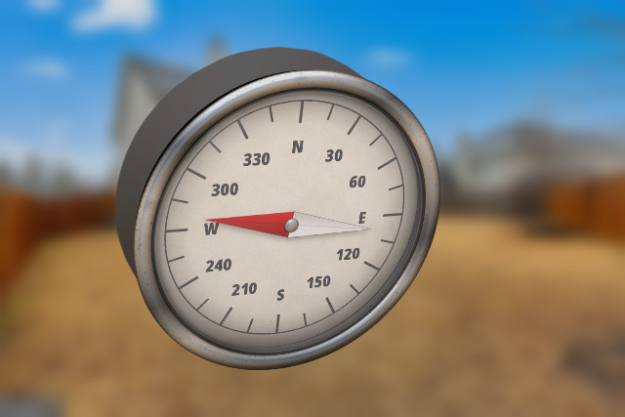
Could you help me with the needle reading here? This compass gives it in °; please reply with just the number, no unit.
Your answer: 277.5
